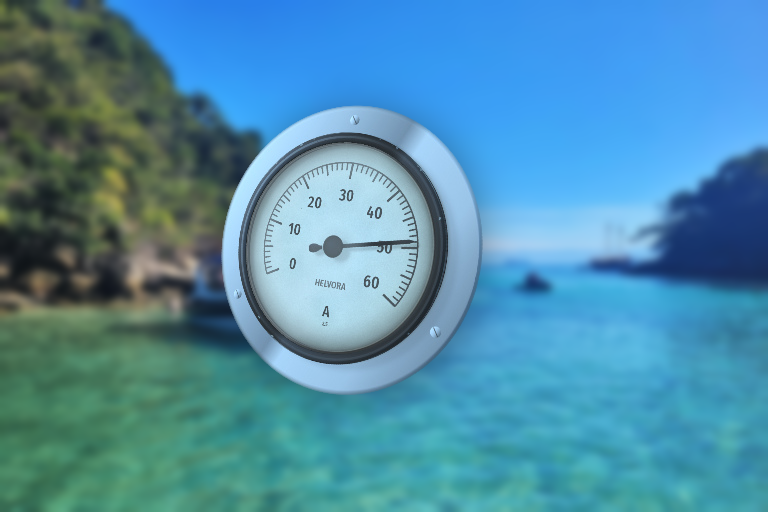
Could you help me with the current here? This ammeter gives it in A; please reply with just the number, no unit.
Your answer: 49
